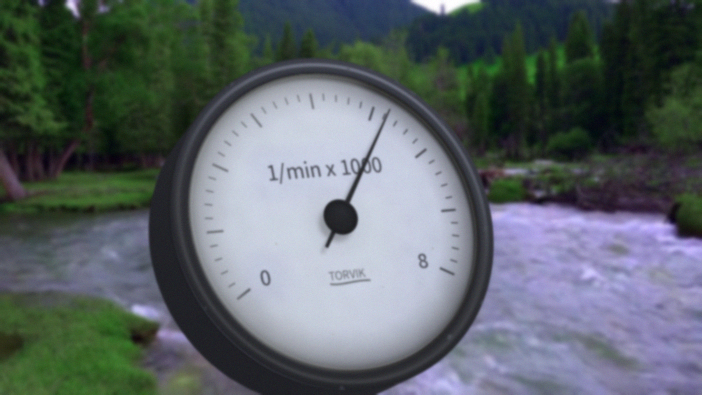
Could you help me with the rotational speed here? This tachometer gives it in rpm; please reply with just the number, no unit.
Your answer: 5200
